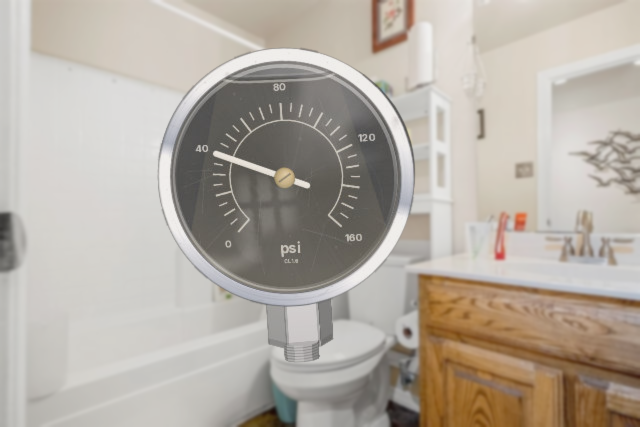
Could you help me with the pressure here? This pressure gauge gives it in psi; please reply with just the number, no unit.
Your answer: 40
